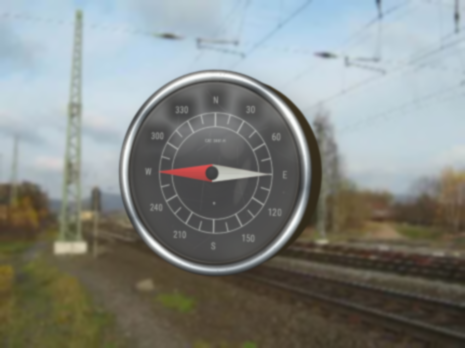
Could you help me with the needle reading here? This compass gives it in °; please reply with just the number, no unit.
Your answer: 270
